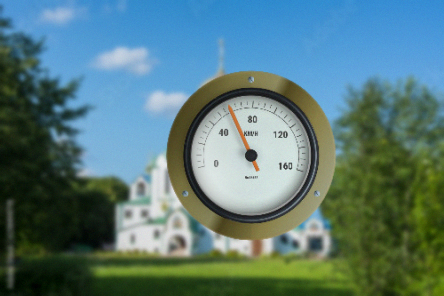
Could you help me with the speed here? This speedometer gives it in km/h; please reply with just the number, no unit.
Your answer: 60
